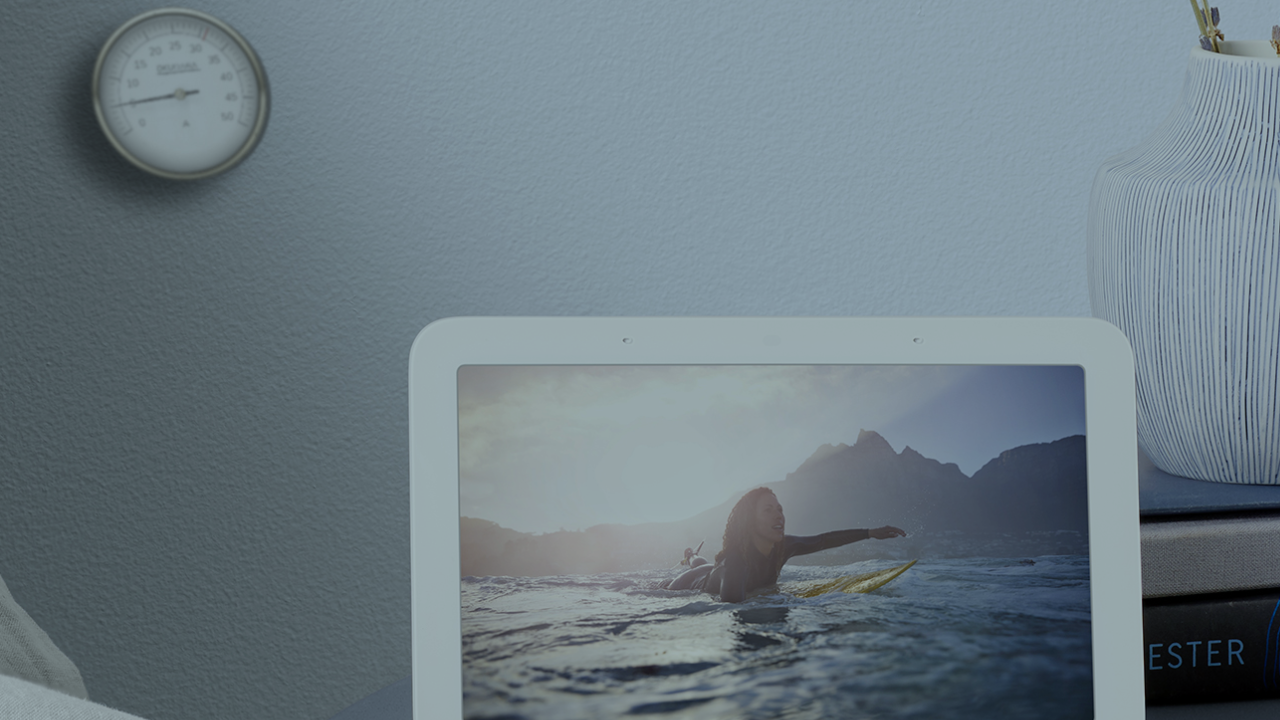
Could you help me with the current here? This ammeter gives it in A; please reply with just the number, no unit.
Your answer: 5
